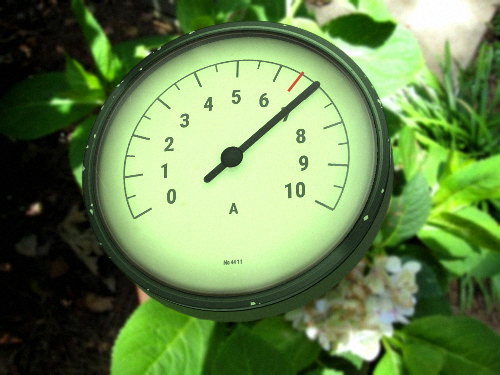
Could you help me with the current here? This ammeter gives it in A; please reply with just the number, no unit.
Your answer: 7
